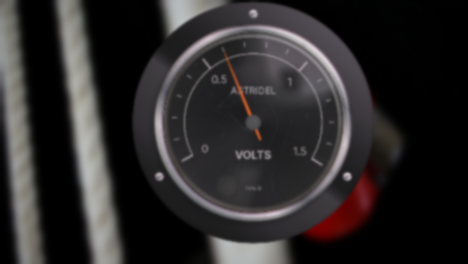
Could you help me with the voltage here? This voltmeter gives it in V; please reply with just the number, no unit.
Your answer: 0.6
